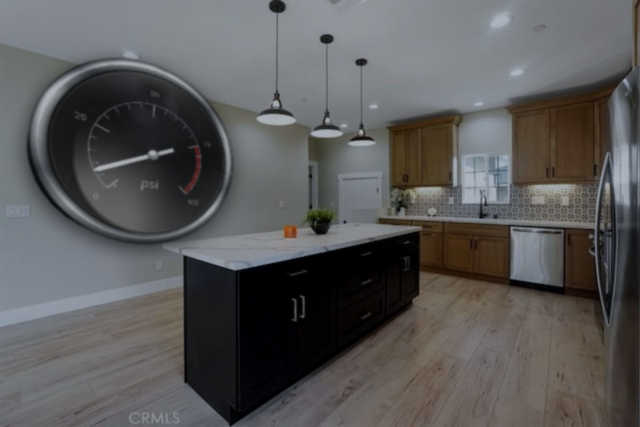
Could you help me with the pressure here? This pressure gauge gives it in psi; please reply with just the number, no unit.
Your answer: 7.5
